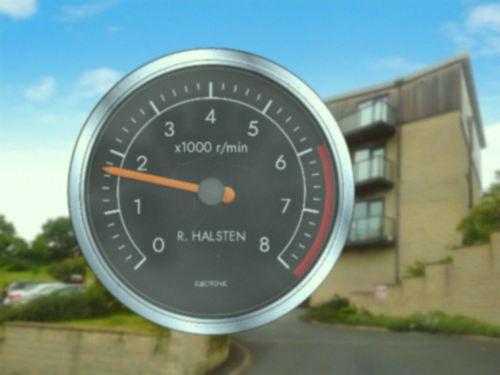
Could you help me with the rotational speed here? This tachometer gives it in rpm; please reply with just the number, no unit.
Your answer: 1700
